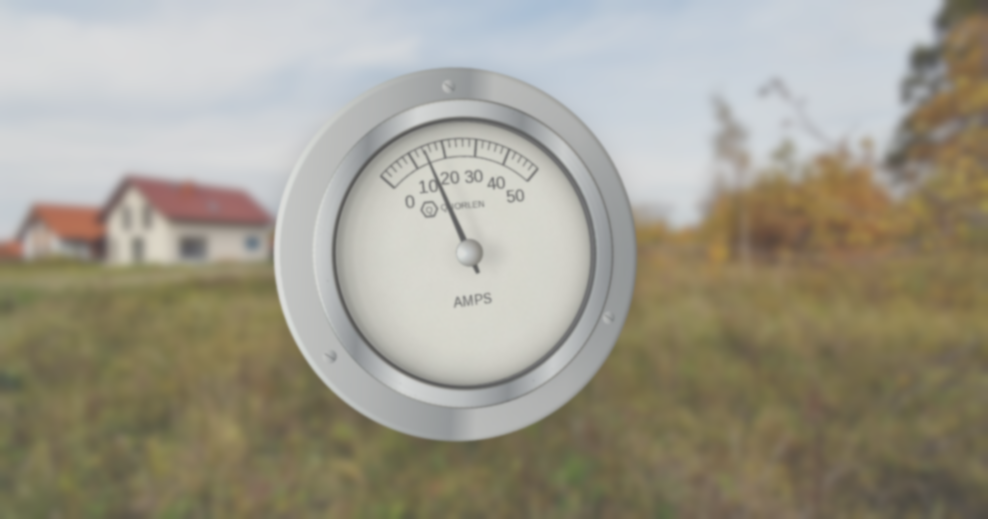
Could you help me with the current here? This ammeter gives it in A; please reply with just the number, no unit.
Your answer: 14
